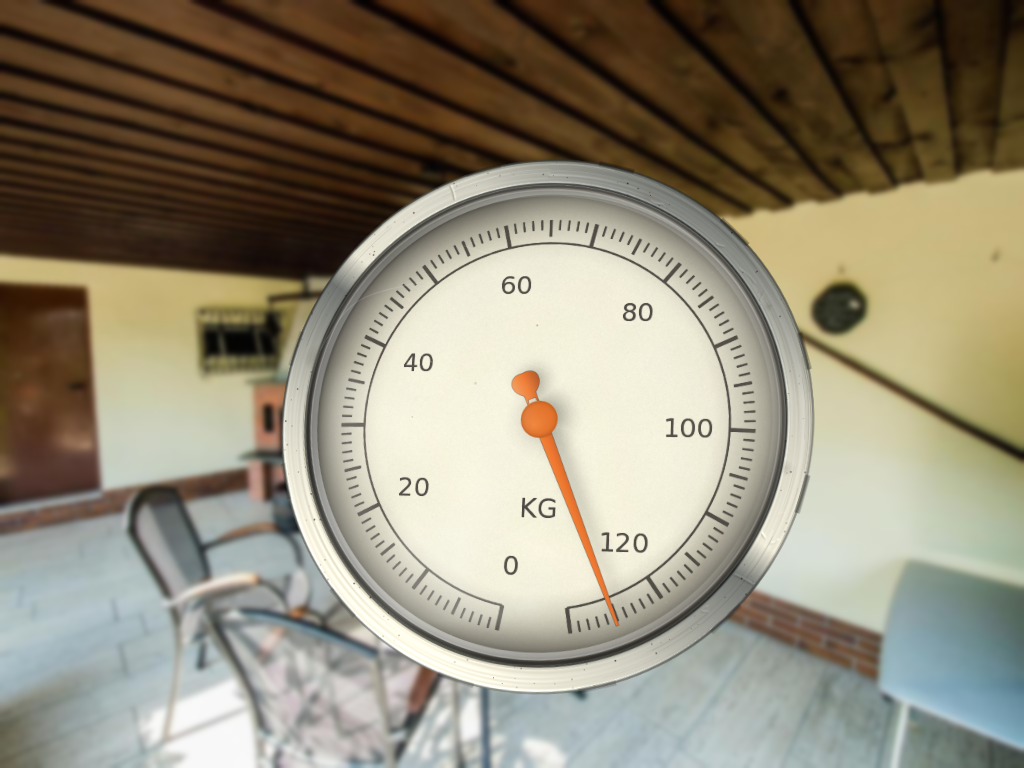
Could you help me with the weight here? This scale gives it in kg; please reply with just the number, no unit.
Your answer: 125
